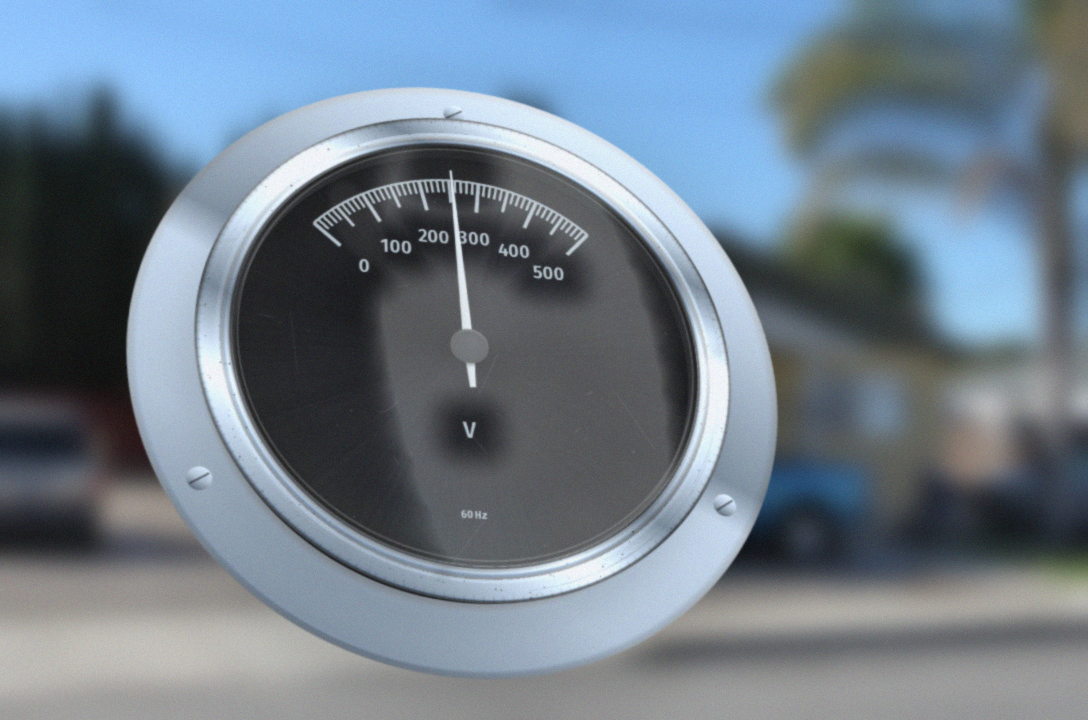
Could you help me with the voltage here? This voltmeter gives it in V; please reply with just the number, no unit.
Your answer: 250
